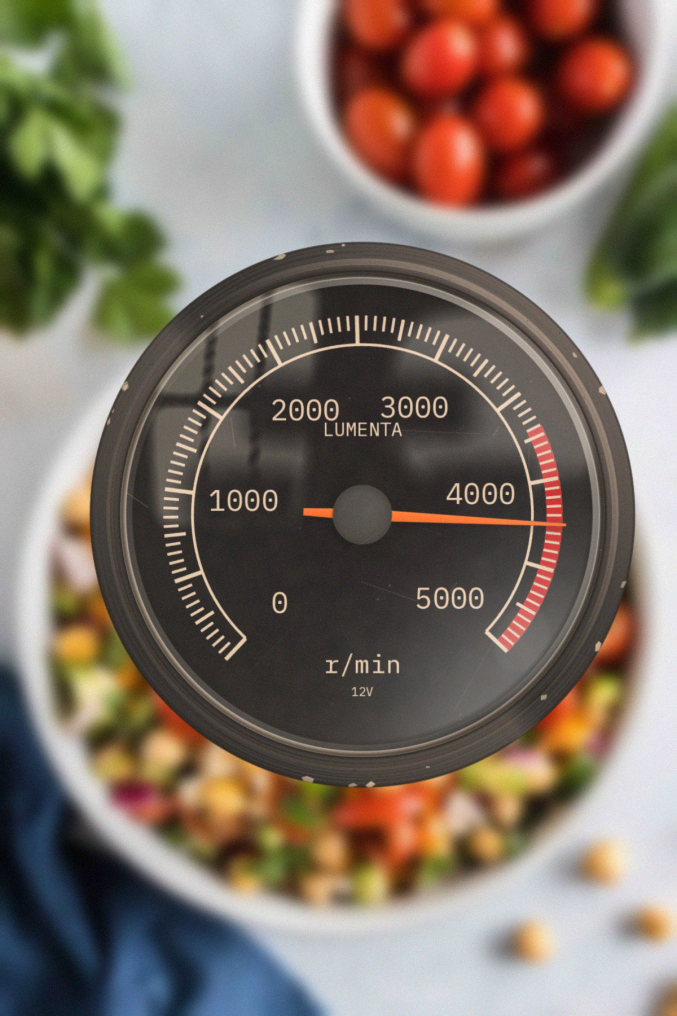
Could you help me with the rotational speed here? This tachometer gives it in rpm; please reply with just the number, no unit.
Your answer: 4250
